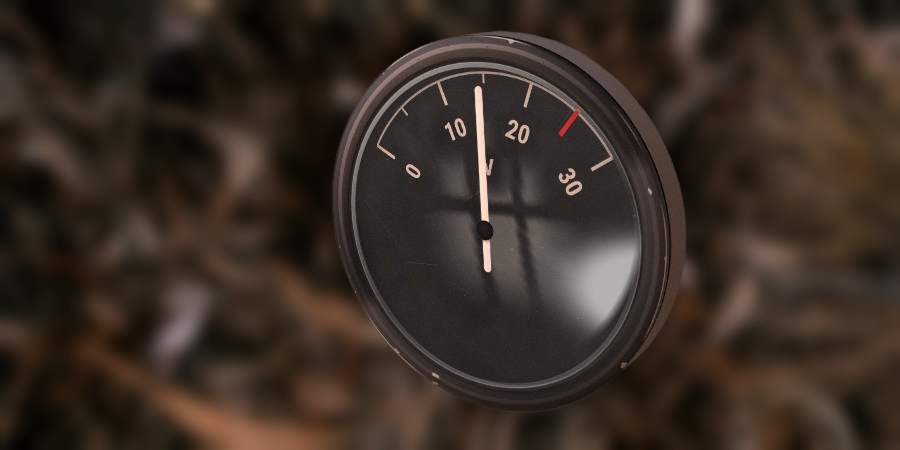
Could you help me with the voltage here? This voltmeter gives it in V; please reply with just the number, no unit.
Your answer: 15
